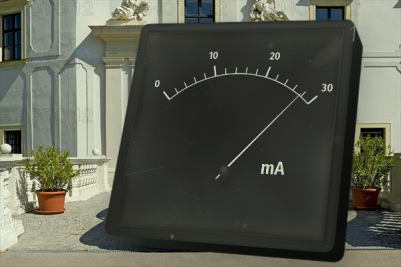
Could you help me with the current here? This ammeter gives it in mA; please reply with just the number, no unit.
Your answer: 28
